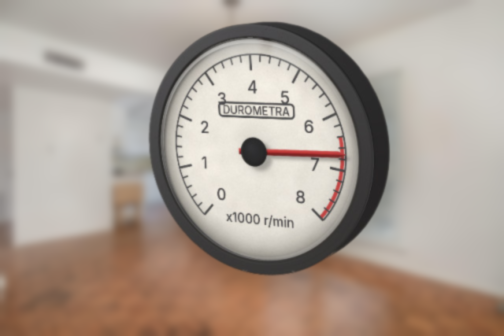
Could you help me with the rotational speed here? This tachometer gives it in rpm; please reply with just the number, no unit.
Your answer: 6700
